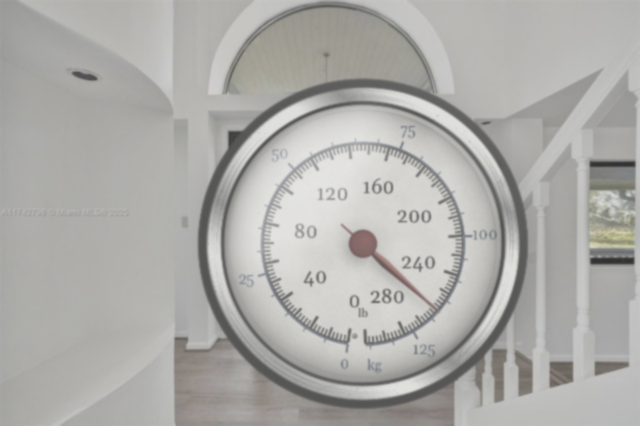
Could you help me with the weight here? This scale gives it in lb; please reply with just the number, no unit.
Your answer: 260
